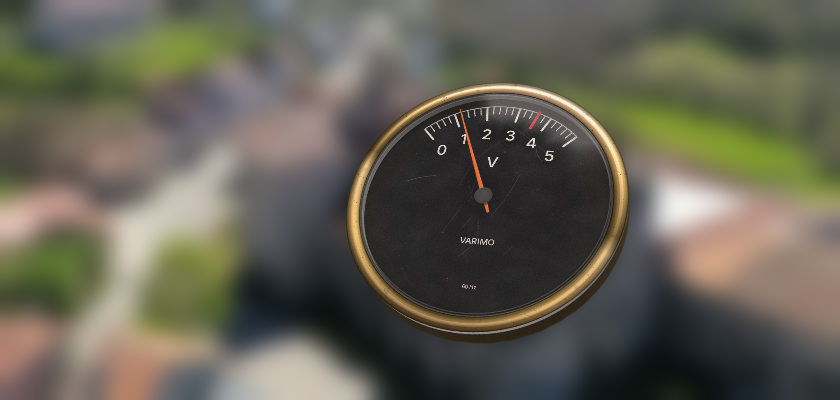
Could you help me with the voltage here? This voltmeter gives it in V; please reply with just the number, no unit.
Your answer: 1.2
